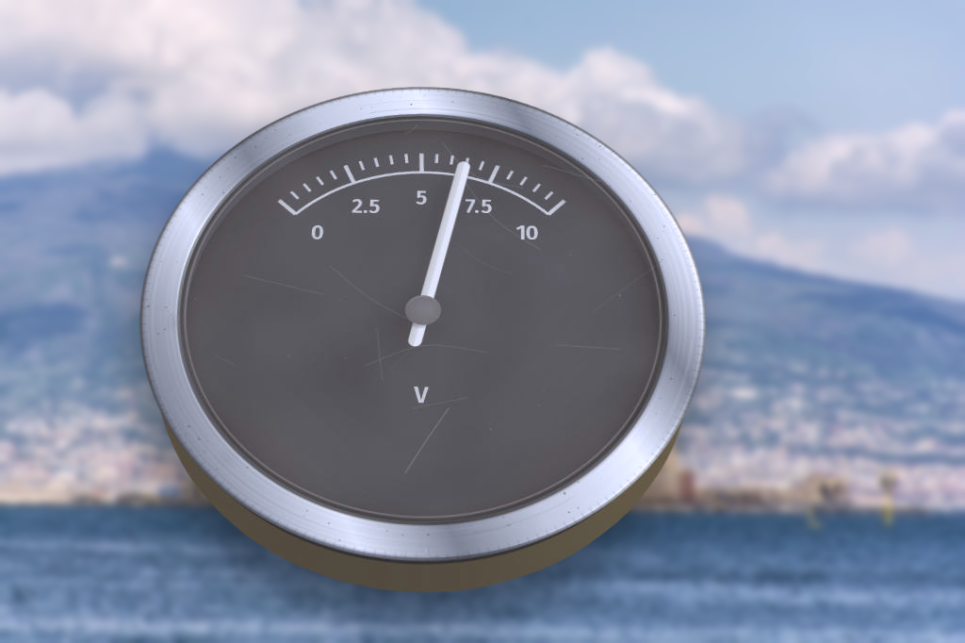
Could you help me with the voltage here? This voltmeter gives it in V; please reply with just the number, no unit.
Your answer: 6.5
